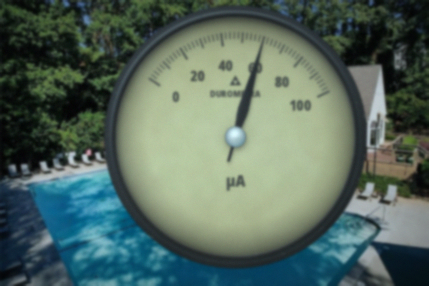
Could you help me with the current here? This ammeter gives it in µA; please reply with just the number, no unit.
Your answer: 60
